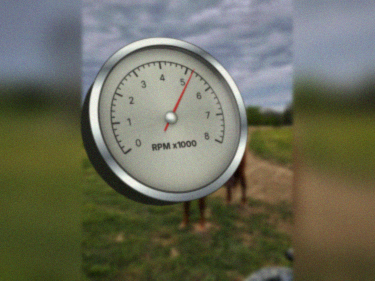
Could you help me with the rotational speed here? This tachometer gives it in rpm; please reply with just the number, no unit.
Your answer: 5200
